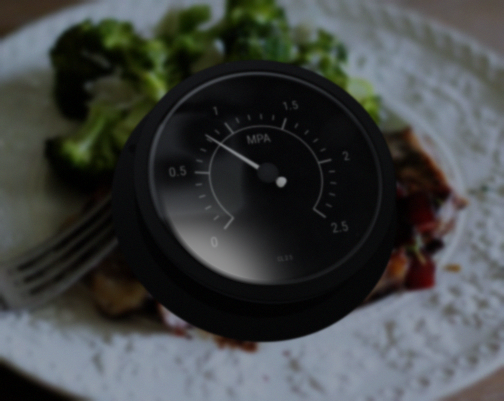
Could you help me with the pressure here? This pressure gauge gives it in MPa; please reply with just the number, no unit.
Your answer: 0.8
